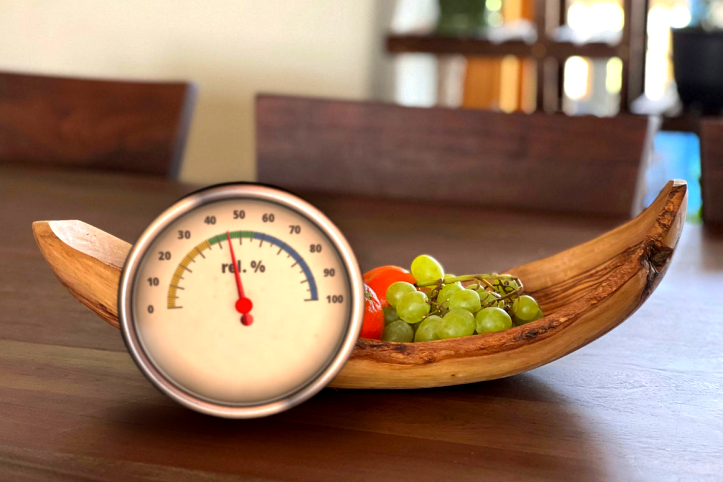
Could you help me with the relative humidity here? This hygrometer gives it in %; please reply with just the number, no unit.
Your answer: 45
